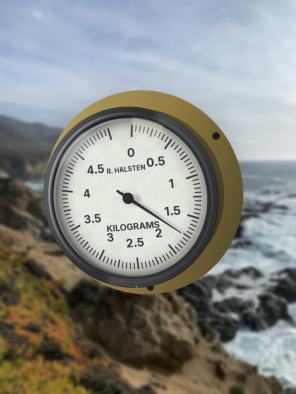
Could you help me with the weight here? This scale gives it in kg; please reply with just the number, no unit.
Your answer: 1.75
